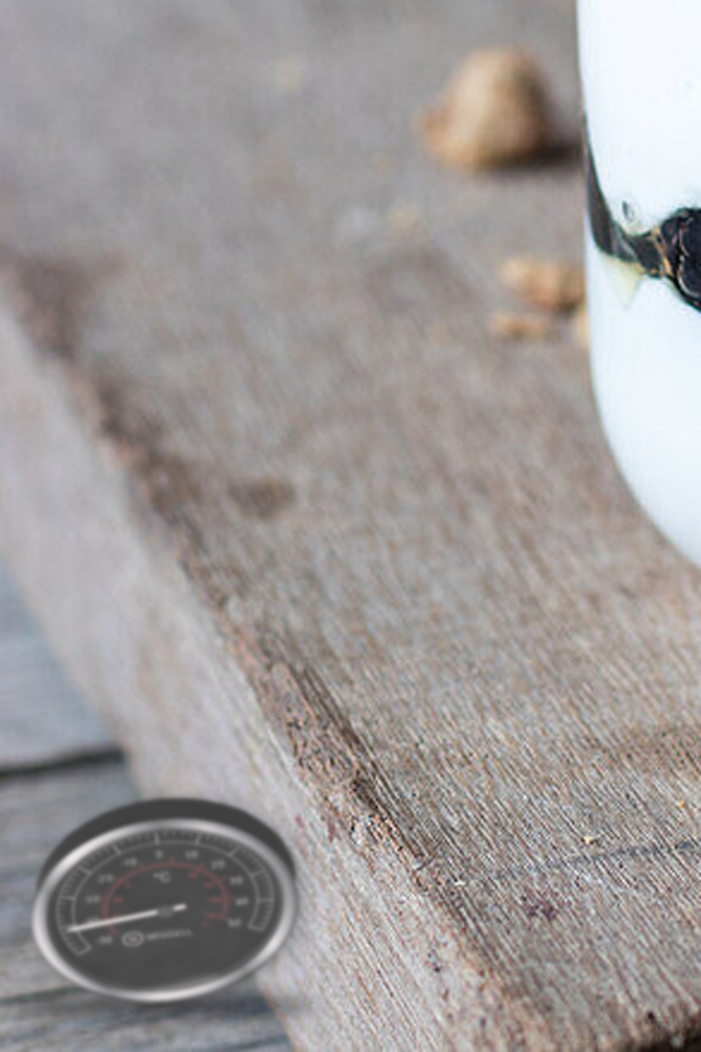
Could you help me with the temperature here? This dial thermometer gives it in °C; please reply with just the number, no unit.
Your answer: -40
